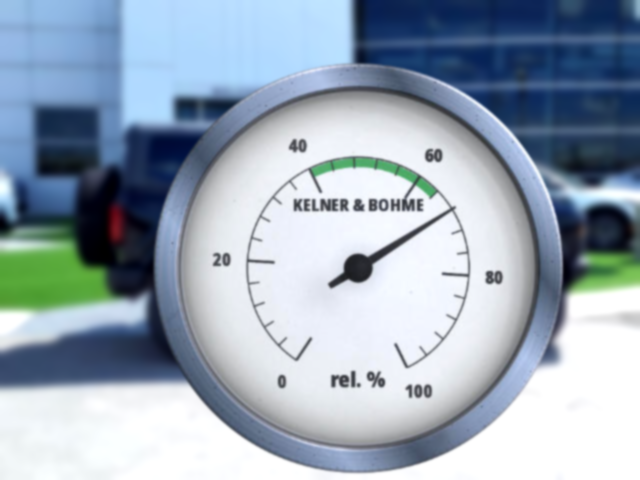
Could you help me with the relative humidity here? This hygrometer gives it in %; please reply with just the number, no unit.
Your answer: 68
